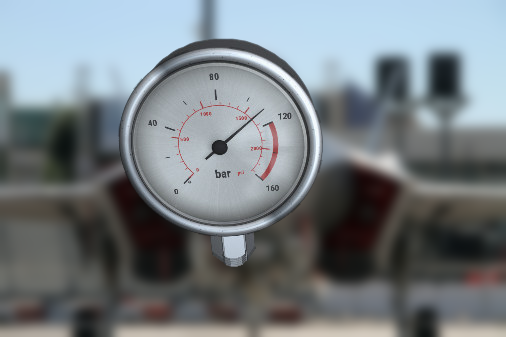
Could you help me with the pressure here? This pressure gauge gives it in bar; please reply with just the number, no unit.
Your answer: 110
